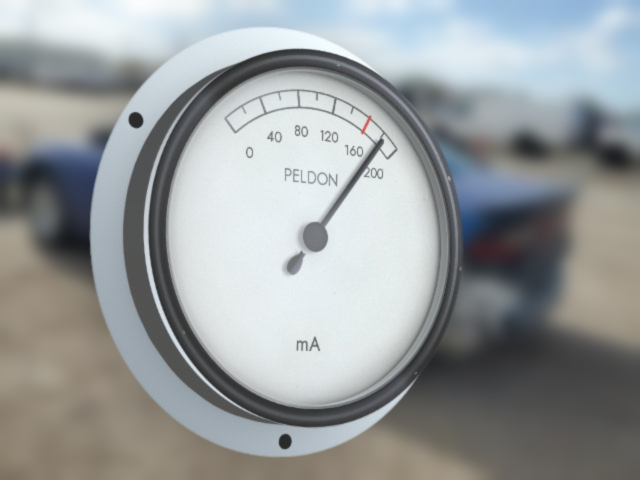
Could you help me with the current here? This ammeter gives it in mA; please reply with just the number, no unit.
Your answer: 180
